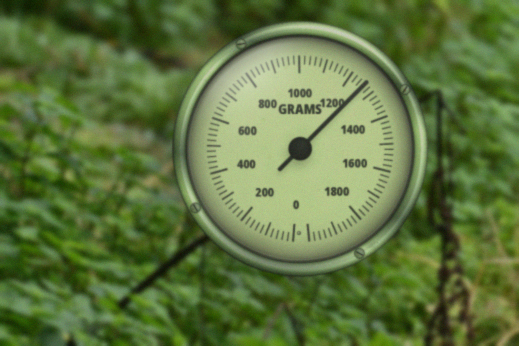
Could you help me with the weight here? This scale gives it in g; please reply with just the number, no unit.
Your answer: 1260
